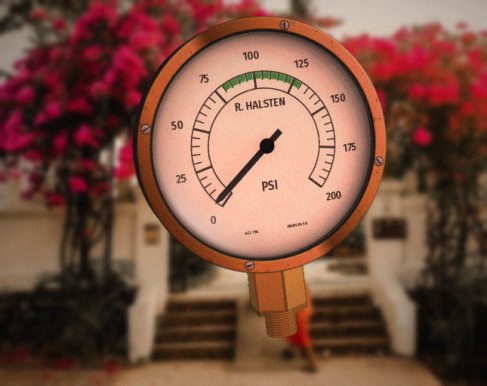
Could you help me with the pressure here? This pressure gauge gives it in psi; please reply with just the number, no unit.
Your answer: 5
